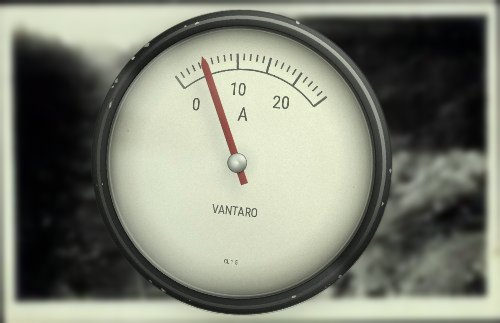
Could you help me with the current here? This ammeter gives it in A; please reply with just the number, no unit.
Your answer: 5
